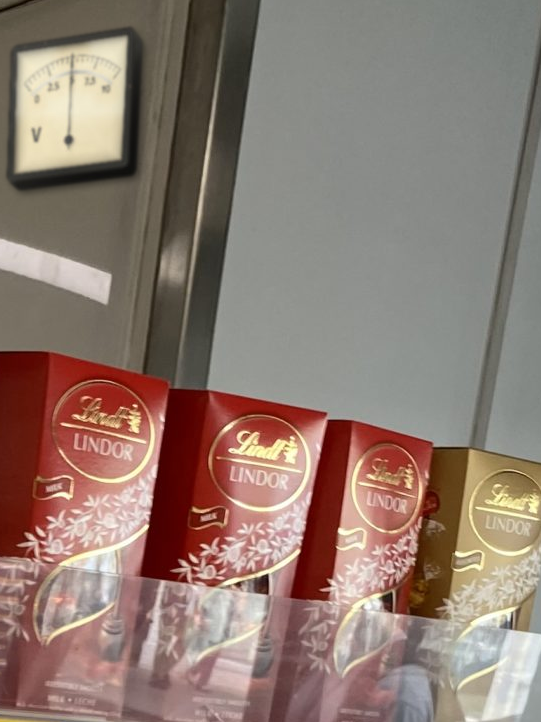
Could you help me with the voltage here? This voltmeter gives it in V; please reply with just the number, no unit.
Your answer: 5
